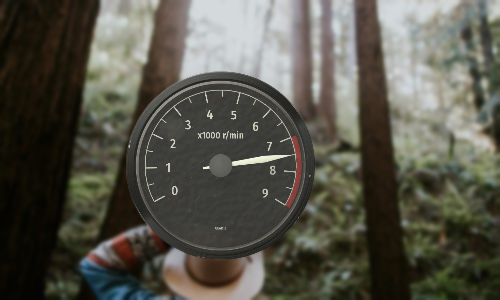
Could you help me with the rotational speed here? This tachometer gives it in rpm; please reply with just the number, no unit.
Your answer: 7500
